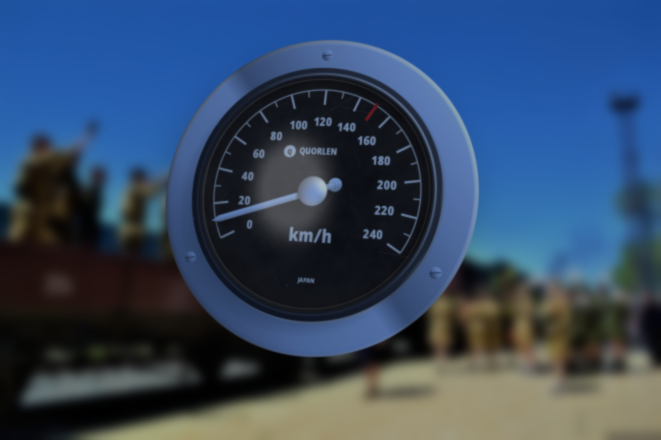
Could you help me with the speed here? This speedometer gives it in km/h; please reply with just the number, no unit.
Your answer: 10
